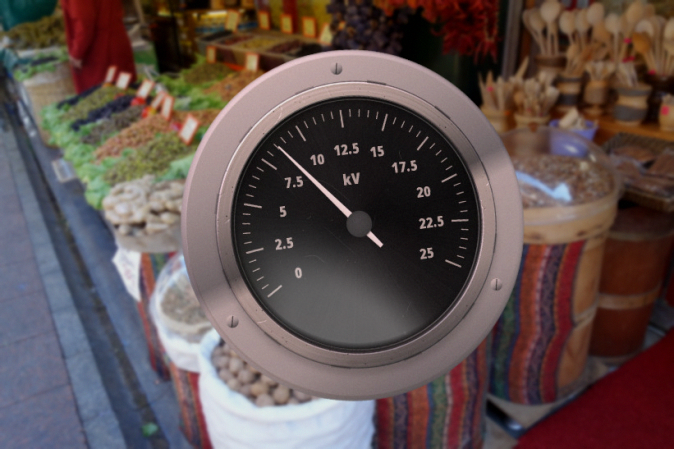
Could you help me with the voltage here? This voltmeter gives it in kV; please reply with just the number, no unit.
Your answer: 8.5
